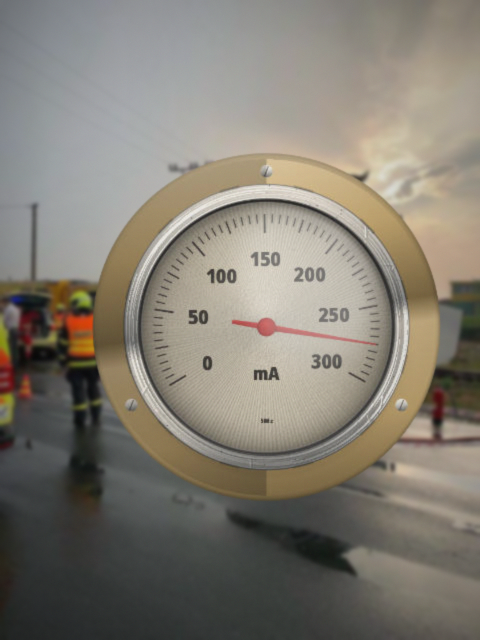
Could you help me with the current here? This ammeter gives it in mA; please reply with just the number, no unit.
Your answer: 275
